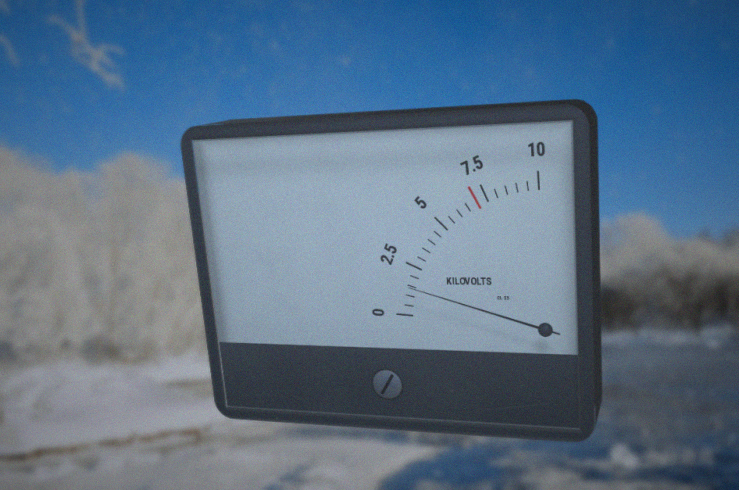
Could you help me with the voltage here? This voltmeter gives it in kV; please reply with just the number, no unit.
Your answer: 1.5
